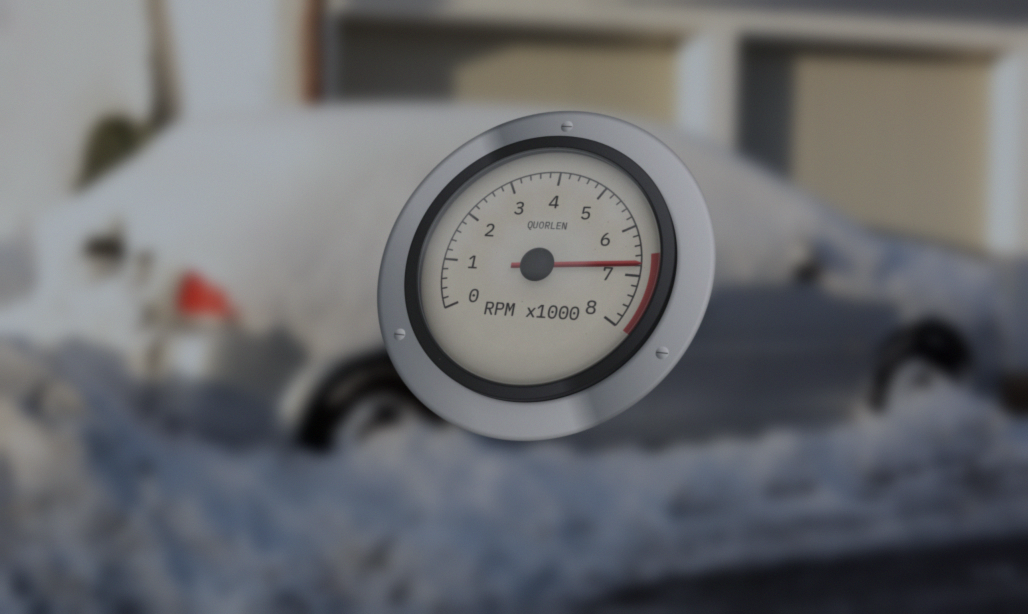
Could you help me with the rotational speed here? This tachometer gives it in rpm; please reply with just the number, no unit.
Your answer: 6800
